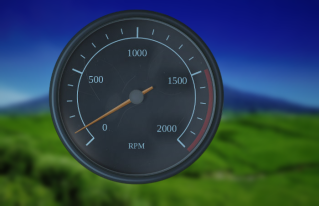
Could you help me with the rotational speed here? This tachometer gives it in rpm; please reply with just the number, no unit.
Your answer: 100
